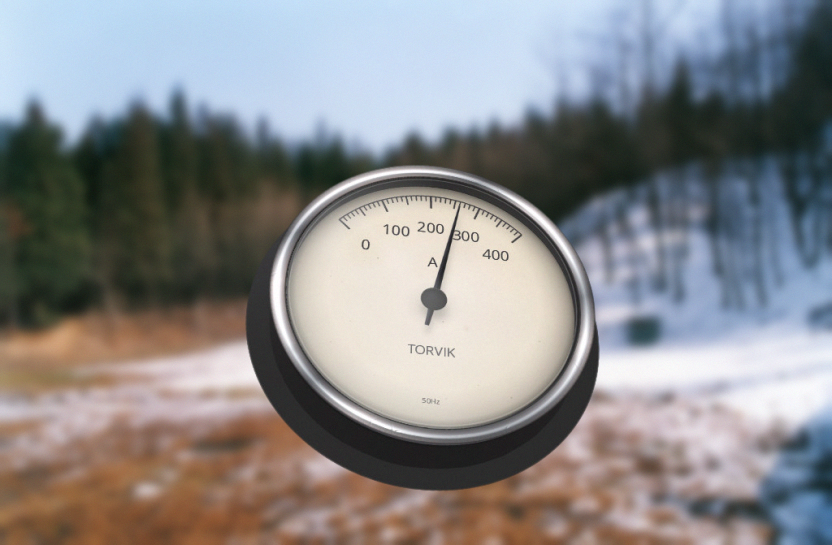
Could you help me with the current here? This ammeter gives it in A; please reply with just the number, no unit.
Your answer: 260
